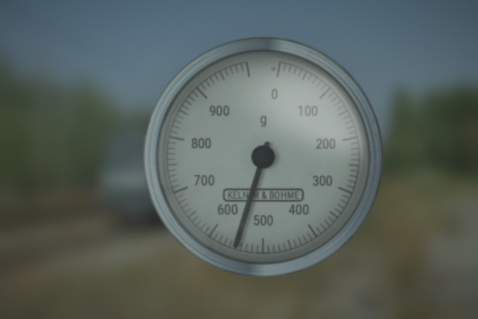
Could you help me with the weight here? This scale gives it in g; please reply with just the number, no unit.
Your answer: 550
